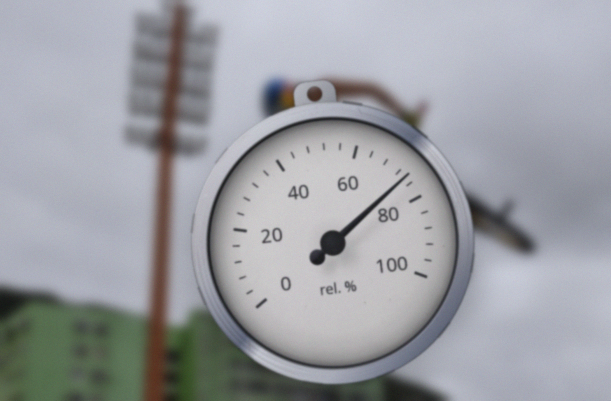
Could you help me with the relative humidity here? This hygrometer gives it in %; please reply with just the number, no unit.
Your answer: 74
